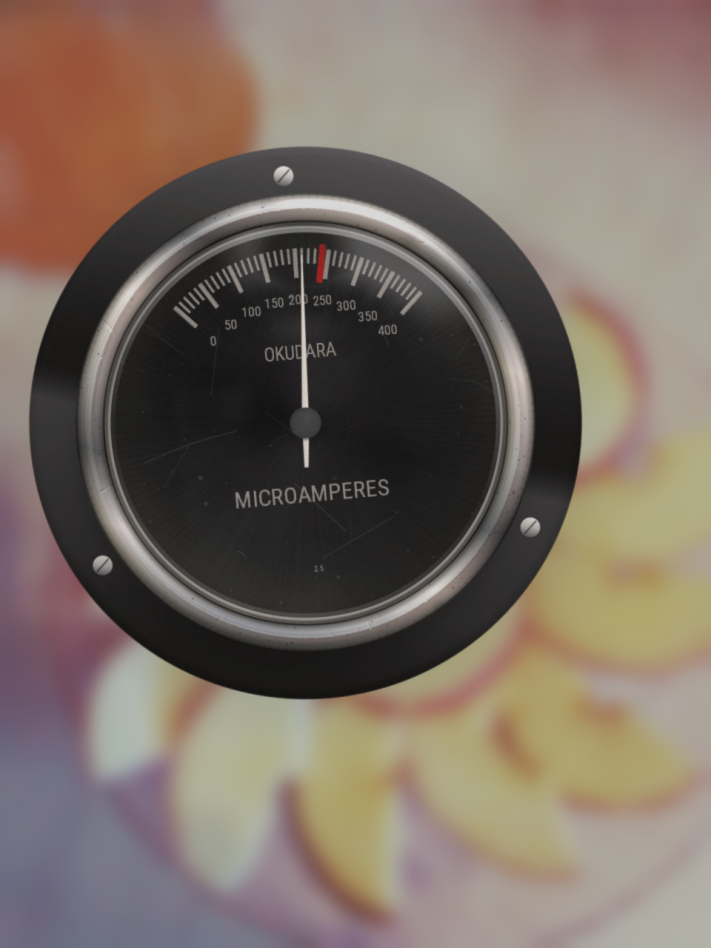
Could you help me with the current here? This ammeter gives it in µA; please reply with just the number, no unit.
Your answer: 210
